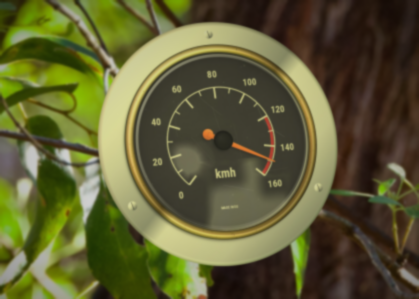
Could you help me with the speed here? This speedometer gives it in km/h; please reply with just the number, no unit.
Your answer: 150
